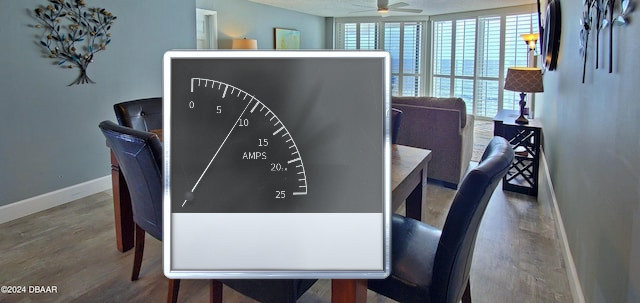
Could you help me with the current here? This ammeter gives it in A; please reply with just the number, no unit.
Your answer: 9
